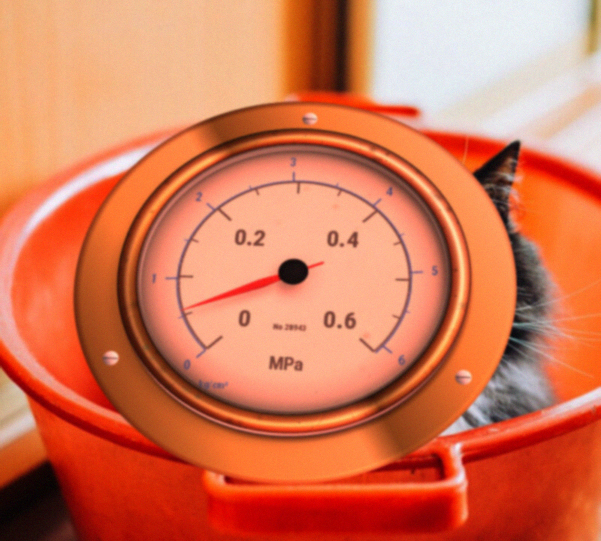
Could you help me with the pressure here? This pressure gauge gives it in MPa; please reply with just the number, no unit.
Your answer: 0.05
